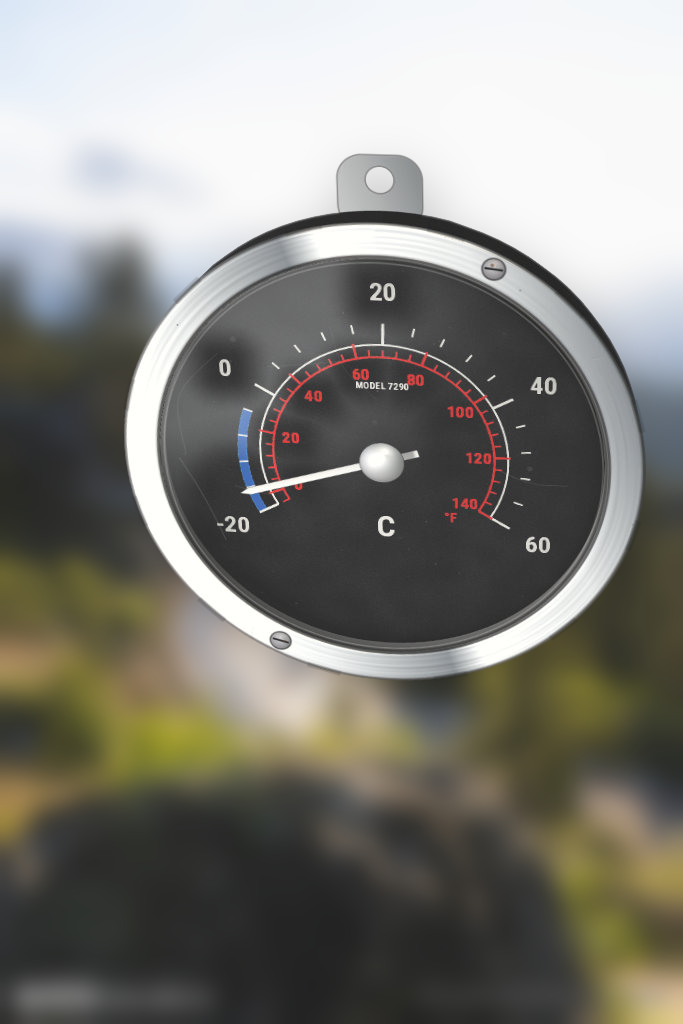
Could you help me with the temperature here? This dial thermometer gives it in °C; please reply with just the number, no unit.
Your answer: -16
